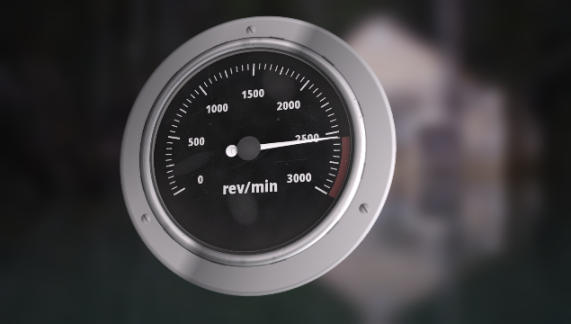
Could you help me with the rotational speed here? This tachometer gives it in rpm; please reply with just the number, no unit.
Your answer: 2550
